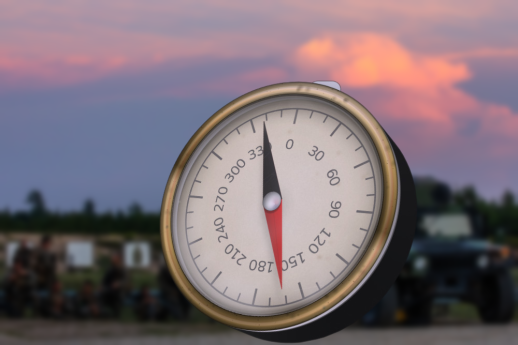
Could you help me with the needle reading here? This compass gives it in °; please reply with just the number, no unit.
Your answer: 160
